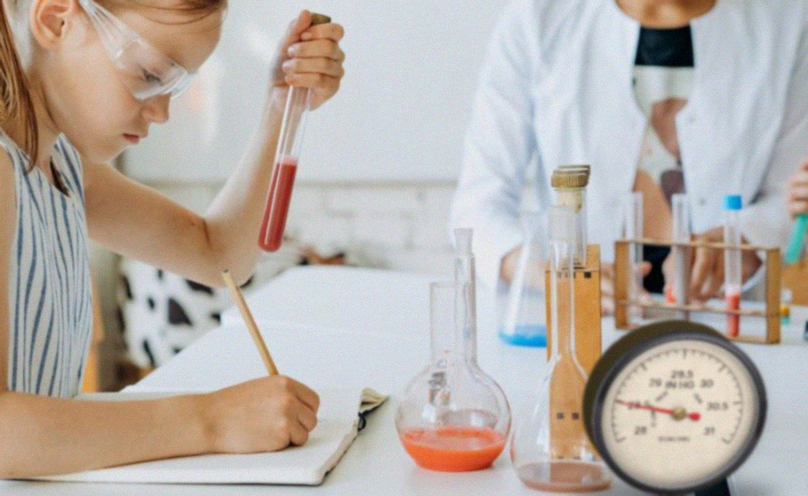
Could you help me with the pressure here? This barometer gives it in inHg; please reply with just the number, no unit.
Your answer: 28.5
